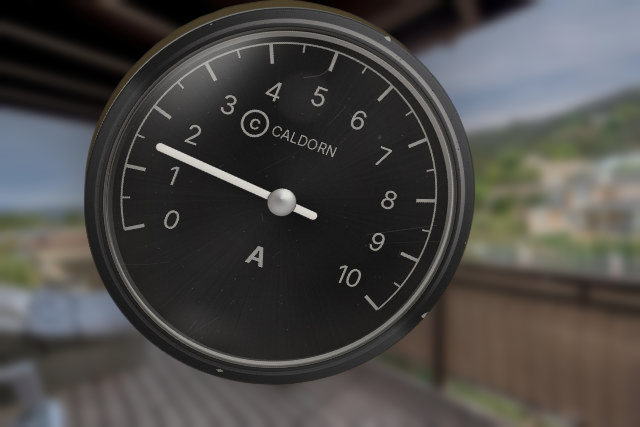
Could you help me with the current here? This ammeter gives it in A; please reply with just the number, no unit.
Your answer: 1.5
